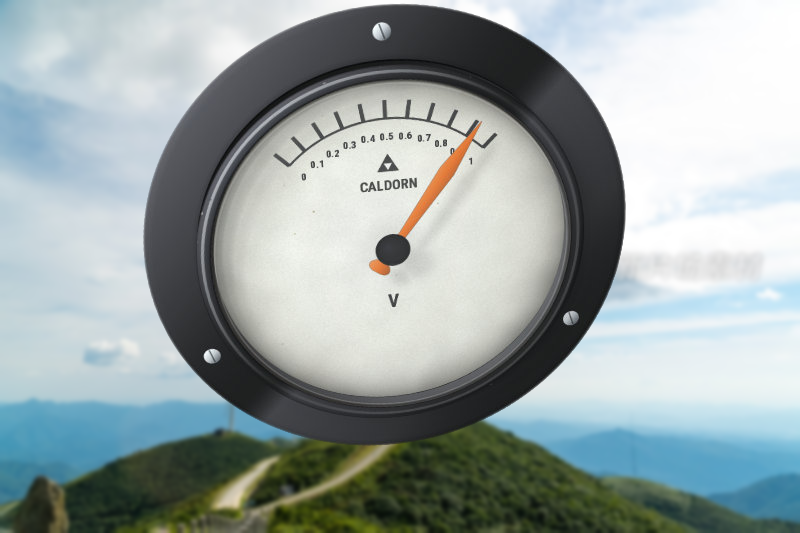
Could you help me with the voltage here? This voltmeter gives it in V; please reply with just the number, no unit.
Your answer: 0.9
